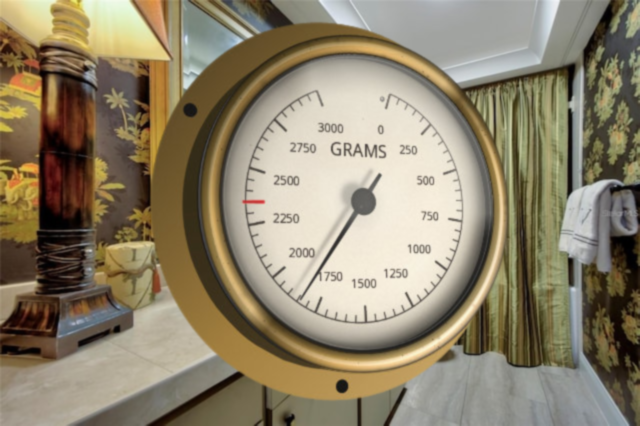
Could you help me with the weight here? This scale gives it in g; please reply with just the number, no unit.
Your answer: 1850
